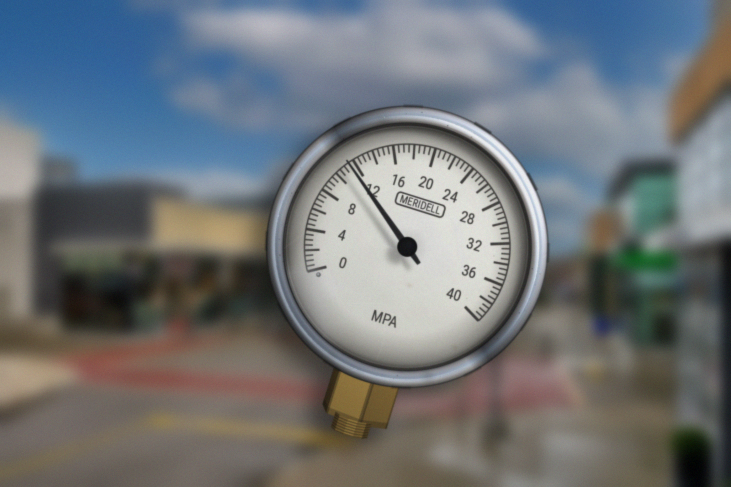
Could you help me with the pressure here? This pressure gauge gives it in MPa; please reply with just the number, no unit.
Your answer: 11.5
